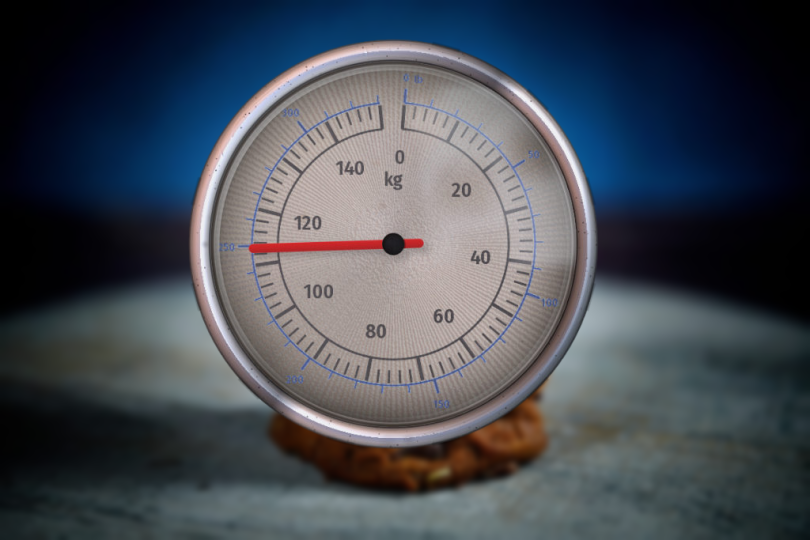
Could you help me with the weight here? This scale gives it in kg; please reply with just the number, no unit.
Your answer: 113
